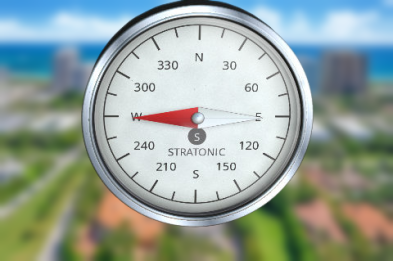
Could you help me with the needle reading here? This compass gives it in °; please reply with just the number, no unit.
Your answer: 270
